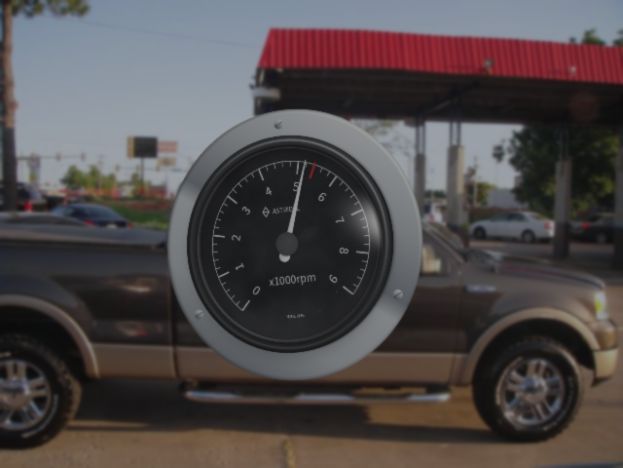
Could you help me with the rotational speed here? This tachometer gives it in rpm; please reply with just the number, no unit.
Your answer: 5200
